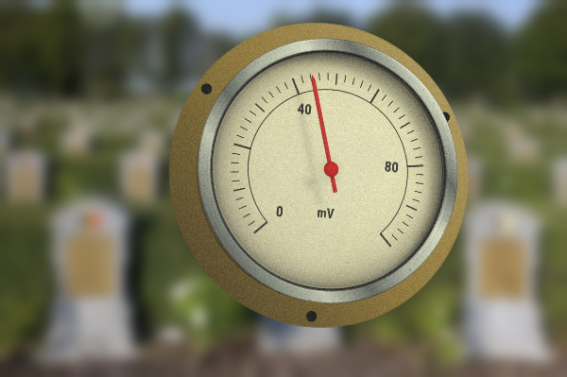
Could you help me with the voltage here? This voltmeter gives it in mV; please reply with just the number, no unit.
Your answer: 44
